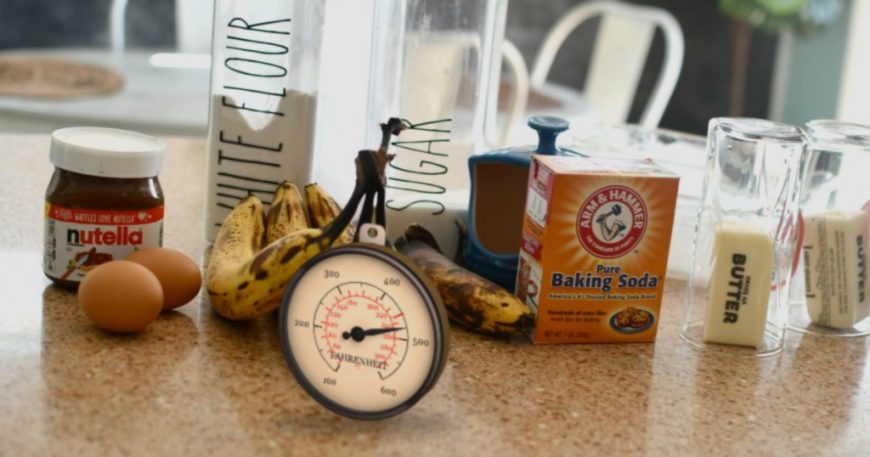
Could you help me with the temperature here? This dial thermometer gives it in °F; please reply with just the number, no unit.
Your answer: 475
